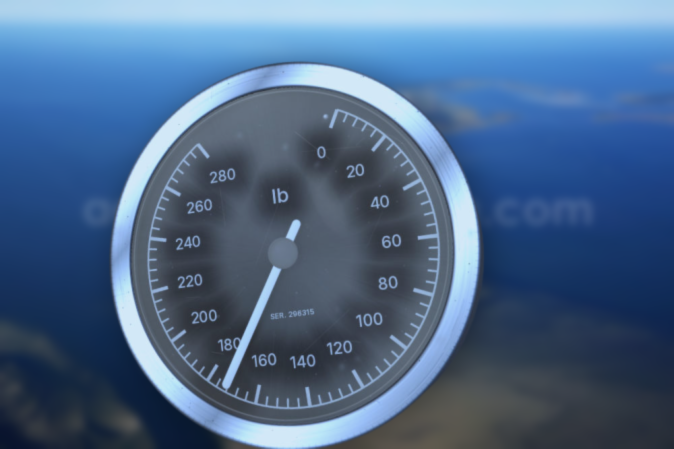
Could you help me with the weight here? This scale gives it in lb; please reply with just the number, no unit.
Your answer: 172
